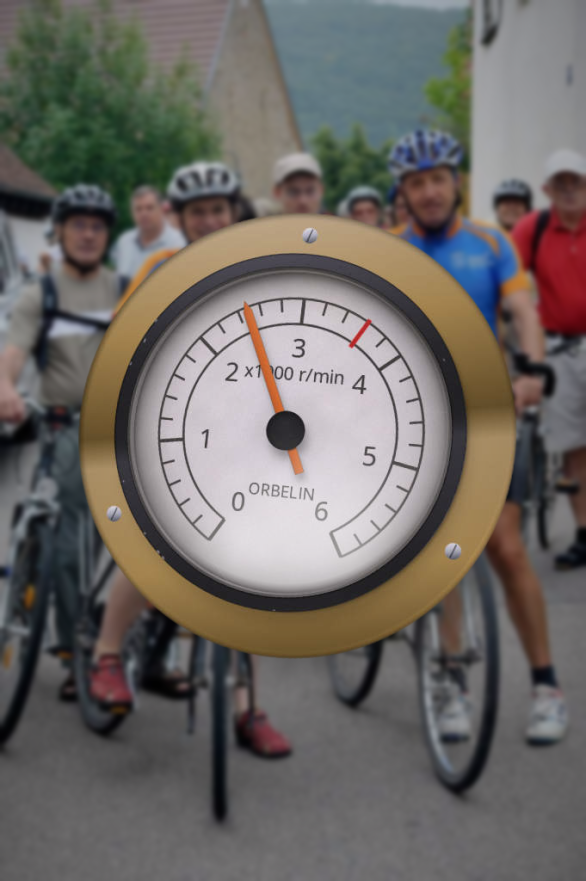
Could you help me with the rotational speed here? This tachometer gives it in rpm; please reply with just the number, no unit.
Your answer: 2500
